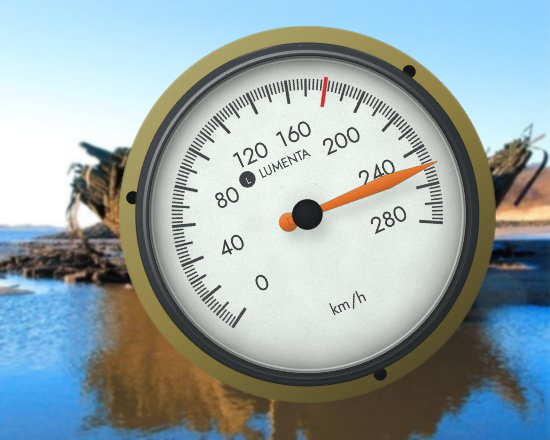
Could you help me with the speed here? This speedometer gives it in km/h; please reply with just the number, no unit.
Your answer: 250
